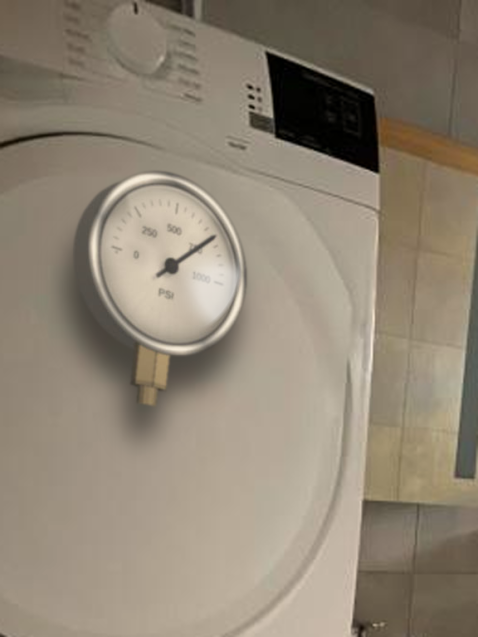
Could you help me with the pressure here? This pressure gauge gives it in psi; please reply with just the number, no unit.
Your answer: 750
